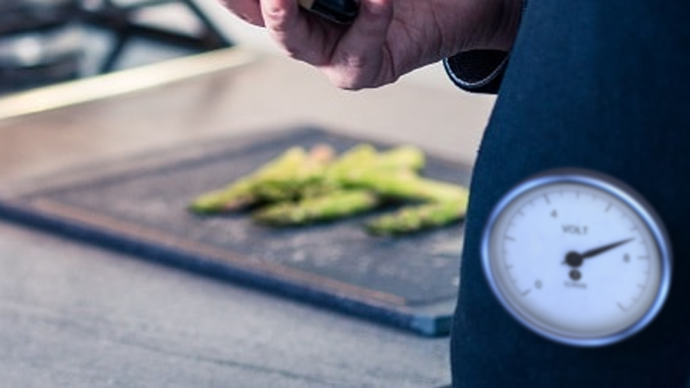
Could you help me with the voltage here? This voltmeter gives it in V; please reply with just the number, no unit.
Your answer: 7.25
